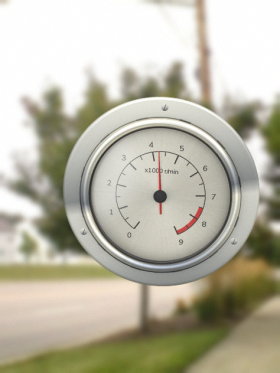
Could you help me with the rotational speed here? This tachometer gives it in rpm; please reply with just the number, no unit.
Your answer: 4250
